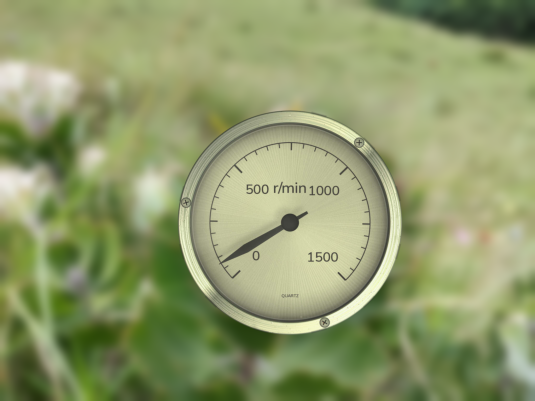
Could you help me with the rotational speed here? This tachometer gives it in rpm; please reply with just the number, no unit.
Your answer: 75
